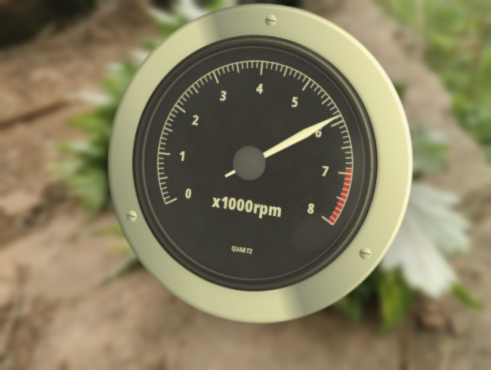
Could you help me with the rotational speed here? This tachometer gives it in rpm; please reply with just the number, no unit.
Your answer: 5900
